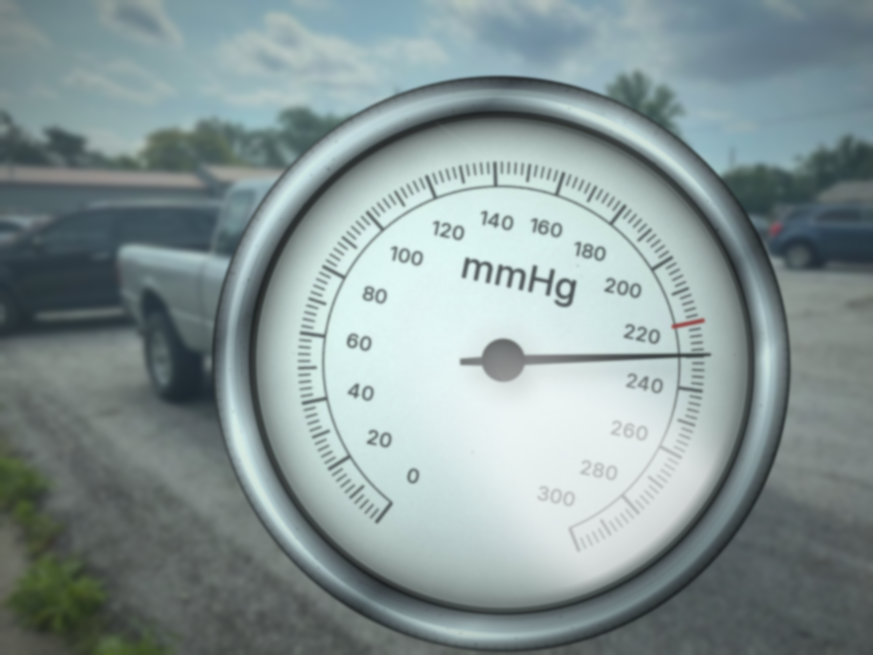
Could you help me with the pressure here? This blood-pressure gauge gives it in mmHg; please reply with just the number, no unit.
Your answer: 230
